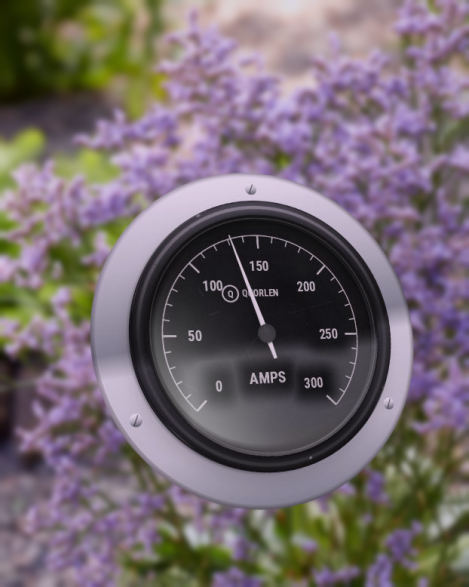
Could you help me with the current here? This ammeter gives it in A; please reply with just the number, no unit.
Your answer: 130
